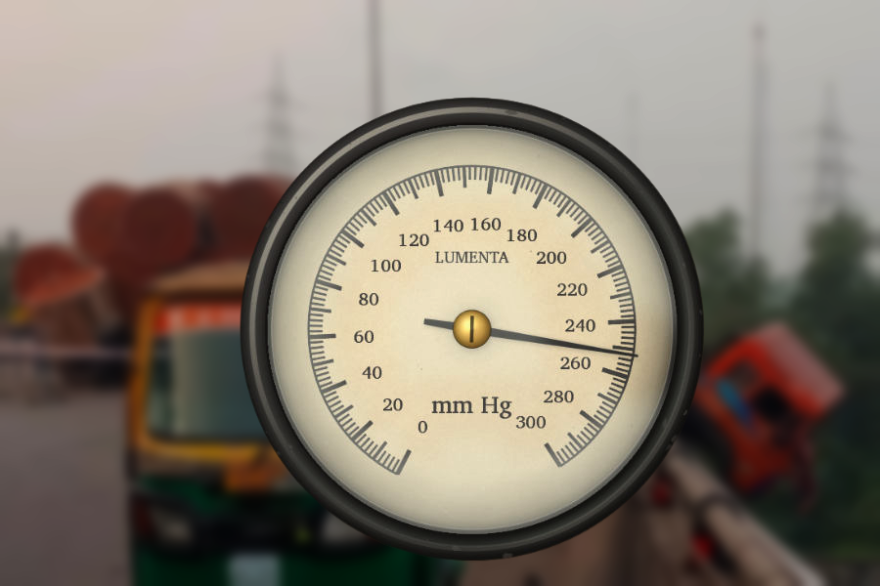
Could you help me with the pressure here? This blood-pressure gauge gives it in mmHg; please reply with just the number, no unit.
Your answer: 252
